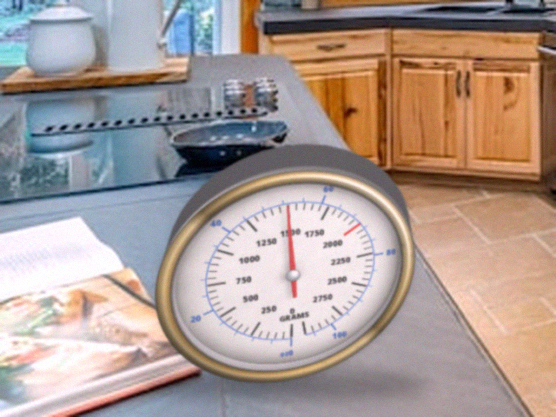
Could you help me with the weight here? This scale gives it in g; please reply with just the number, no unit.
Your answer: 1500
